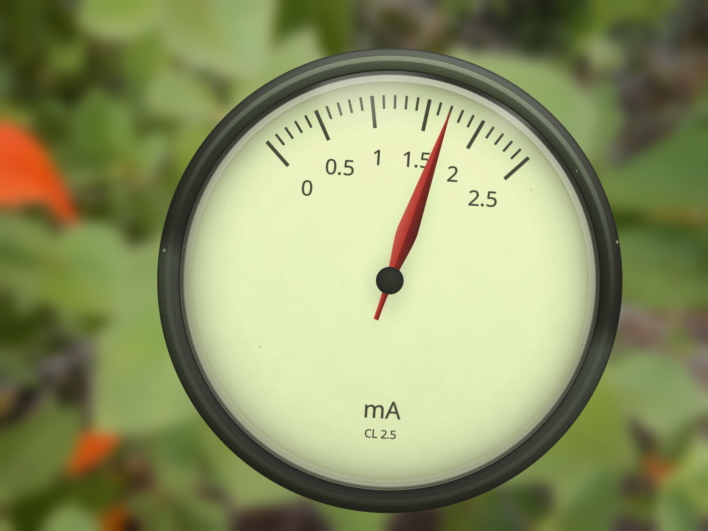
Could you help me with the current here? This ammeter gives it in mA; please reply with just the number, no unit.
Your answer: 1.7
